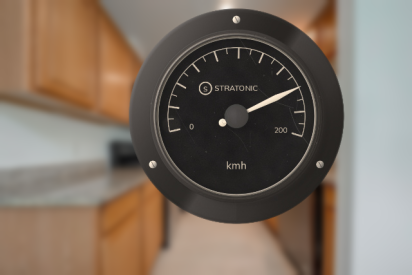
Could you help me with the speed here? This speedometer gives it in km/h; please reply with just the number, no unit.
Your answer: 160
